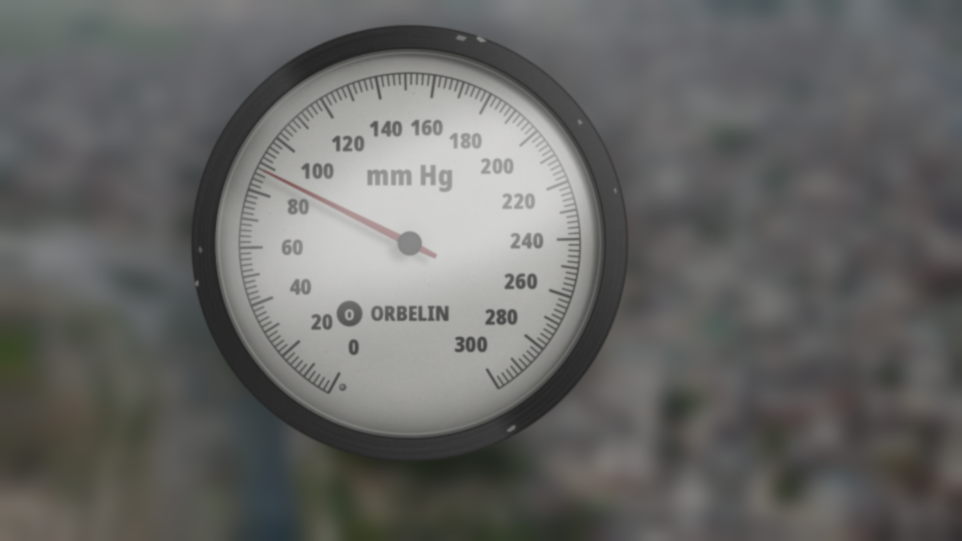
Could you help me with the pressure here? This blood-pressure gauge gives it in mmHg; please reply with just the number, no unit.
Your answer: 88
